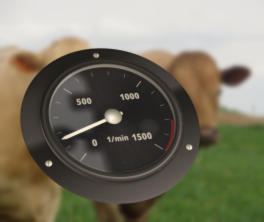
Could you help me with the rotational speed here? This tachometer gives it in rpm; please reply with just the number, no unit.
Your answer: 150
